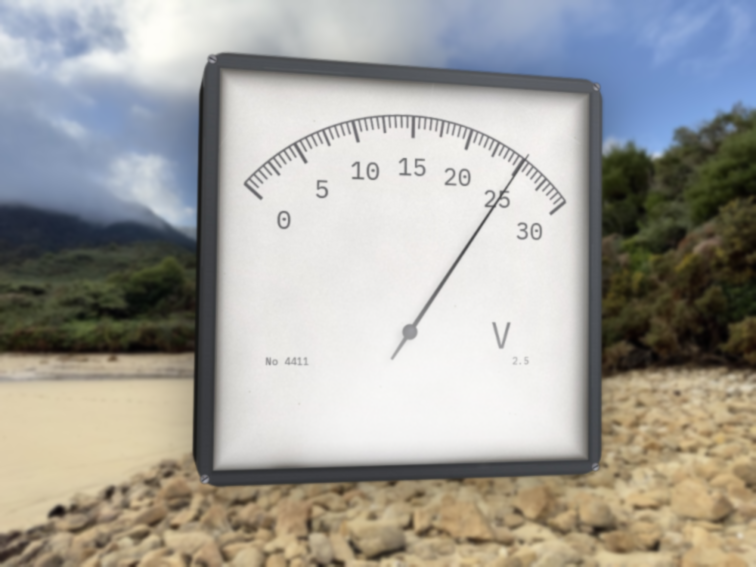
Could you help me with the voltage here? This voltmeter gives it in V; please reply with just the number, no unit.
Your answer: 25
